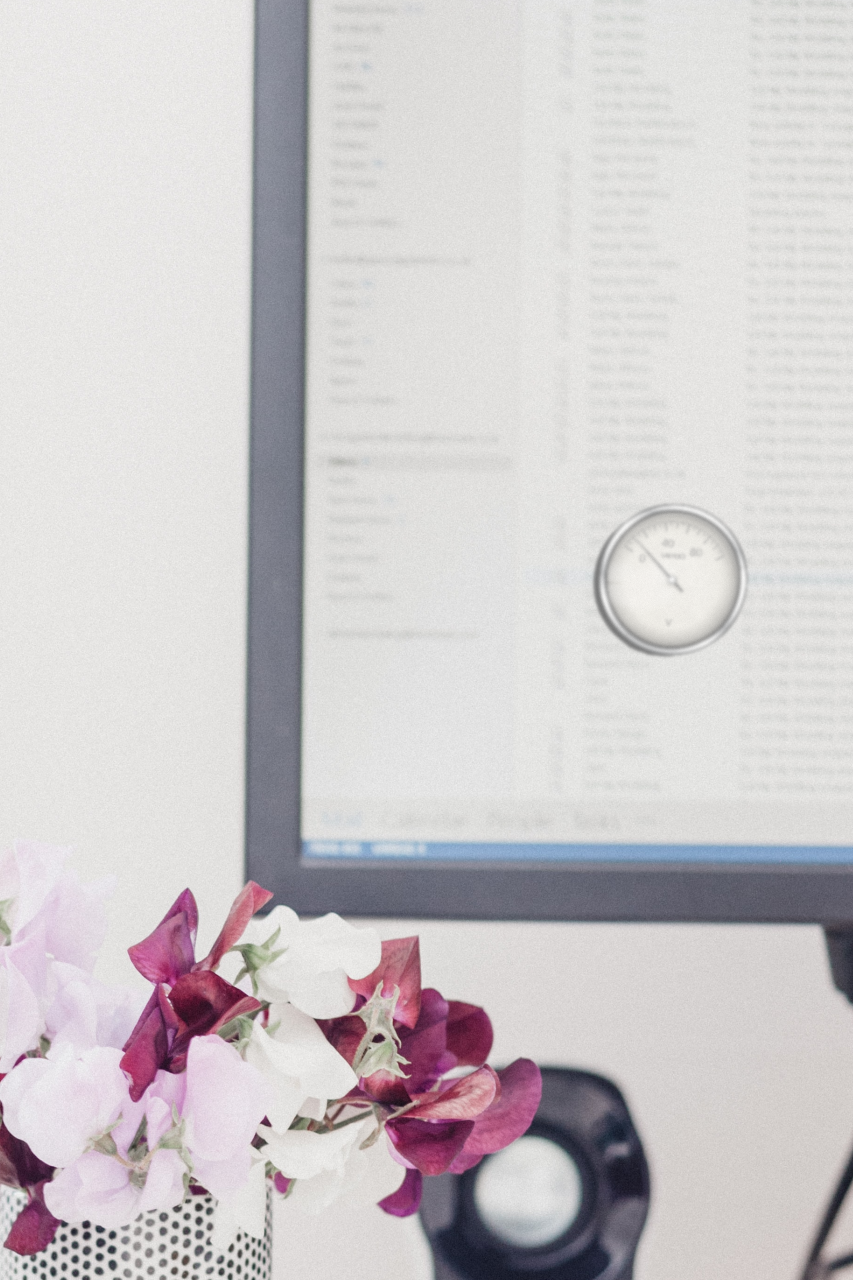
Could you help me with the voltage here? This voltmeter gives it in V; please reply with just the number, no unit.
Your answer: 10
